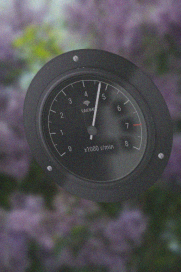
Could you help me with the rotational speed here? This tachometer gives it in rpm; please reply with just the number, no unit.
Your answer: 4750
